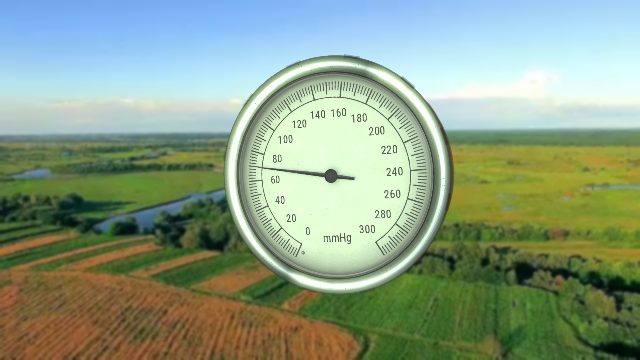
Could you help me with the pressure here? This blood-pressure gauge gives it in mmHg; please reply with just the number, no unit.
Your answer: 70
